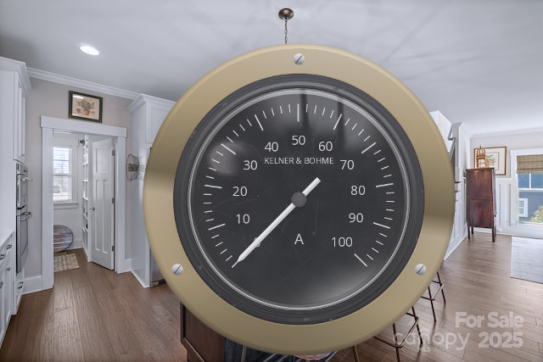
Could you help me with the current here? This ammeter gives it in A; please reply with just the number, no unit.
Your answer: 0
